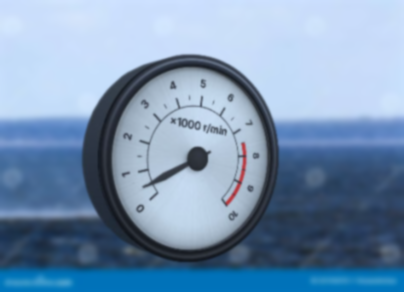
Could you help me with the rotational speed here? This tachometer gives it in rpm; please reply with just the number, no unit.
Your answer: 500
